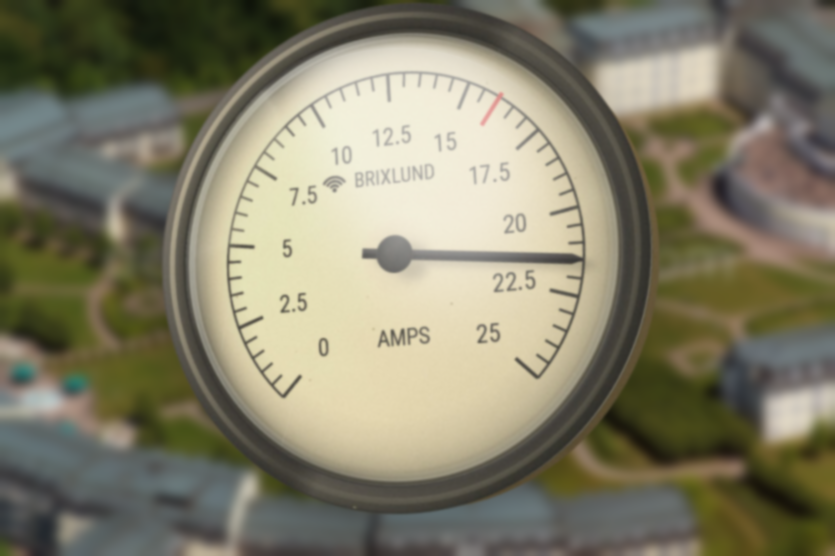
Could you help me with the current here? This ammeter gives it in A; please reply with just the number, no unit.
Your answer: 21.5
